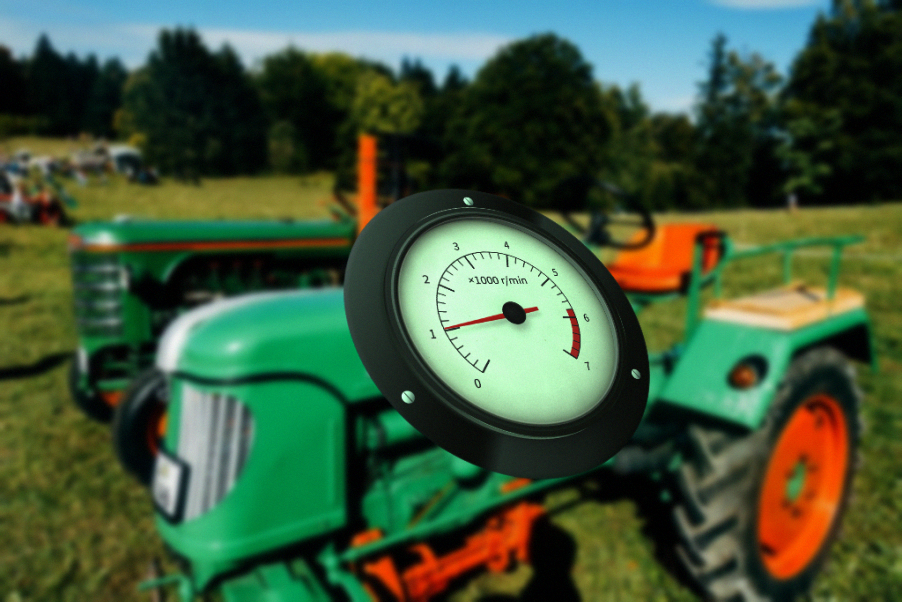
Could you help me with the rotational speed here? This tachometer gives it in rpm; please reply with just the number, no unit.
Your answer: 1000
